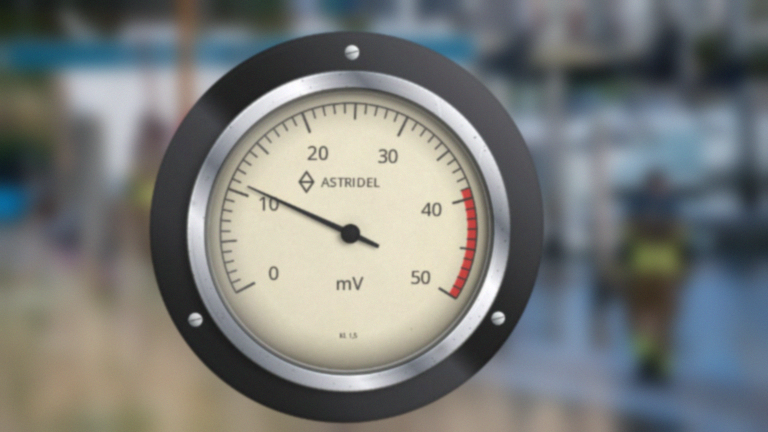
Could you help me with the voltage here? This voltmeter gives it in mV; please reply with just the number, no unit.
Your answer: 11
